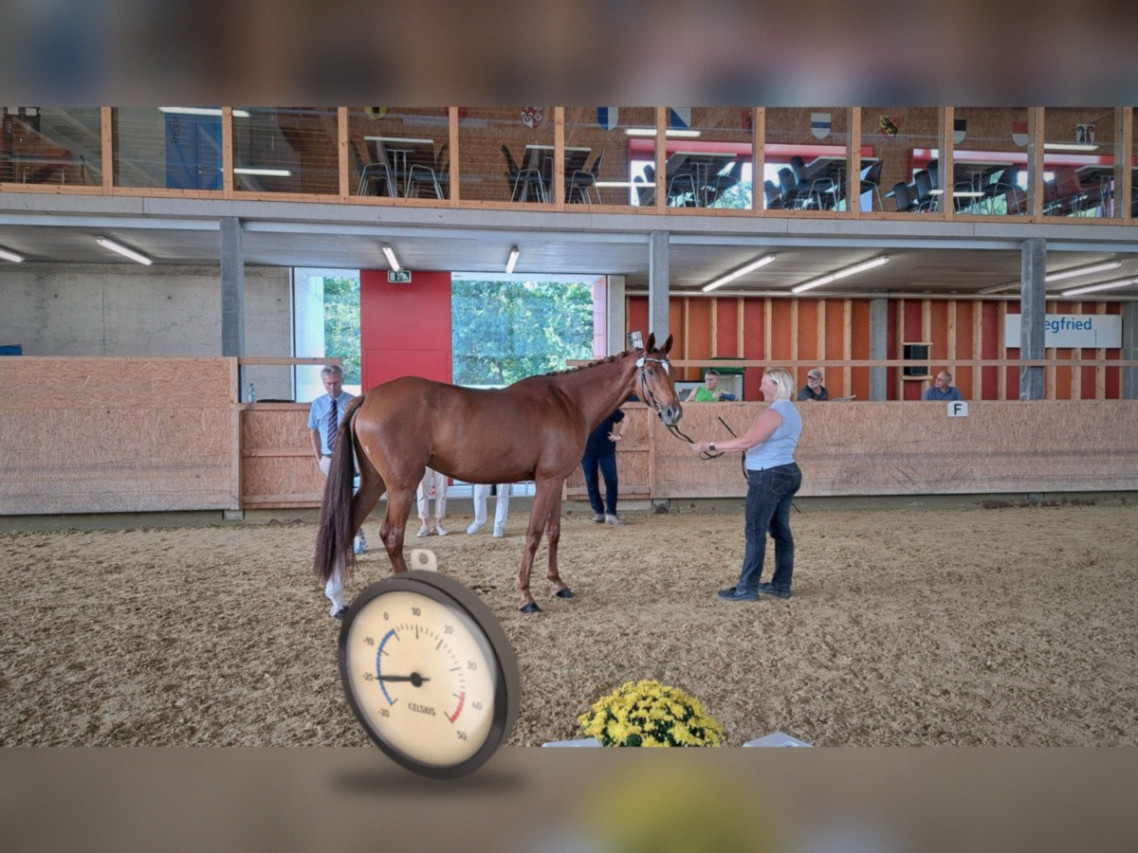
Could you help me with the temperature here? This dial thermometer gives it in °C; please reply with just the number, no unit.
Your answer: -20
